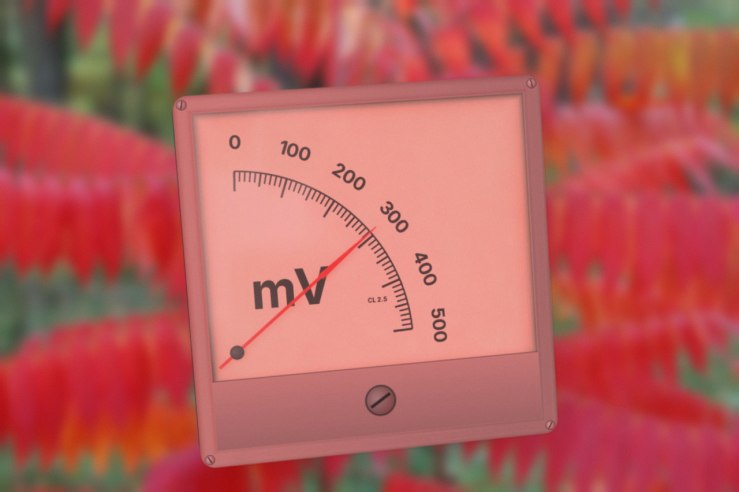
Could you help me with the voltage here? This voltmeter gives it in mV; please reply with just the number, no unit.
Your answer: 290
